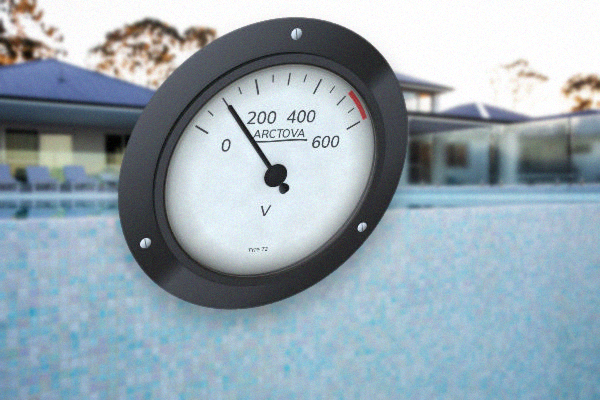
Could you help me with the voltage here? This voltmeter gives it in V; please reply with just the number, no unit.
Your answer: 100
